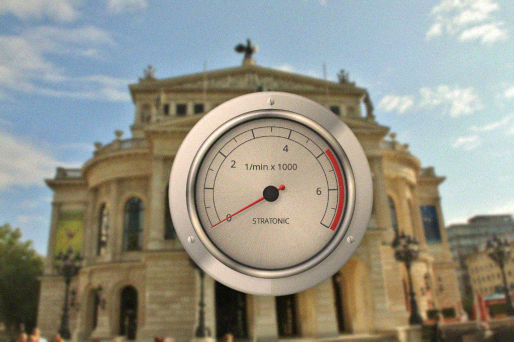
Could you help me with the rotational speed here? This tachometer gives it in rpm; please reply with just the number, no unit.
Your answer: 0
